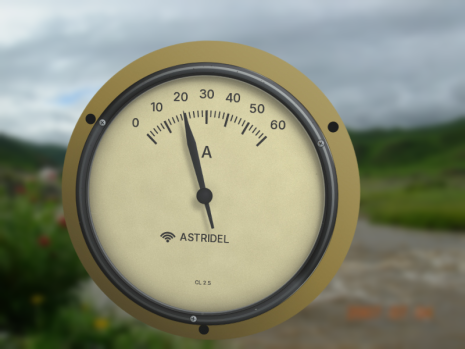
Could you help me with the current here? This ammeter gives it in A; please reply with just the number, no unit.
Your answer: 20
